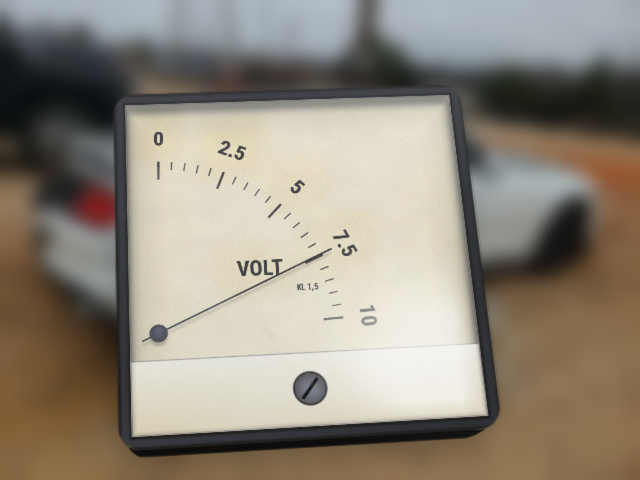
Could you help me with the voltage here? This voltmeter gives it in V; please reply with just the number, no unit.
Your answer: 7.5
